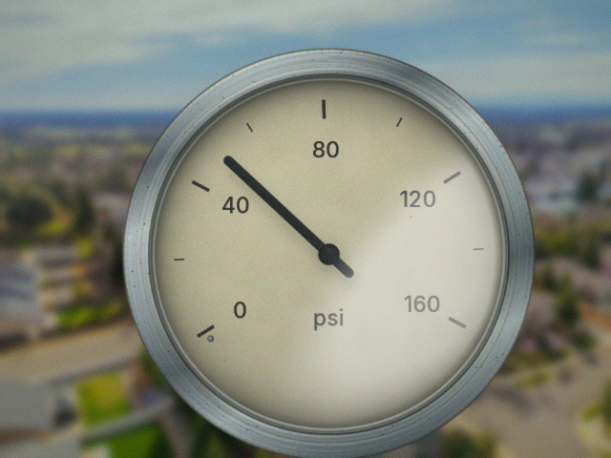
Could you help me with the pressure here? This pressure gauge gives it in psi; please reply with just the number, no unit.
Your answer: 50
